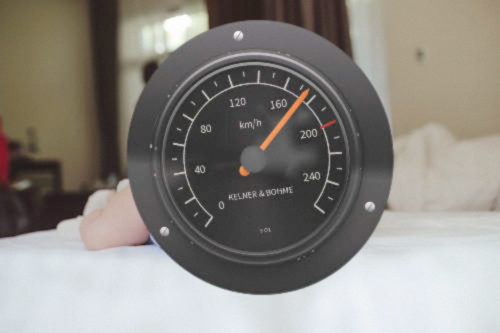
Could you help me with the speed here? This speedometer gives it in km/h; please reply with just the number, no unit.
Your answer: 175
